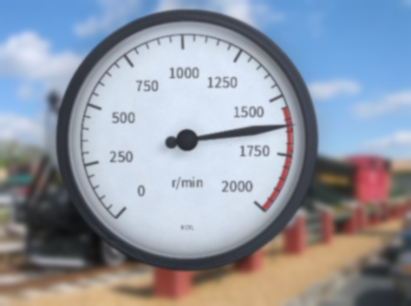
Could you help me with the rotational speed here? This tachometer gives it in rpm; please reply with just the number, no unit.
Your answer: 1625
